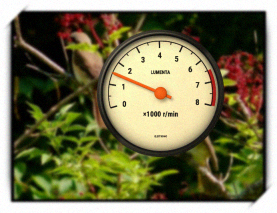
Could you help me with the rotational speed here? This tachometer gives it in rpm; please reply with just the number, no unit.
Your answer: 1500
